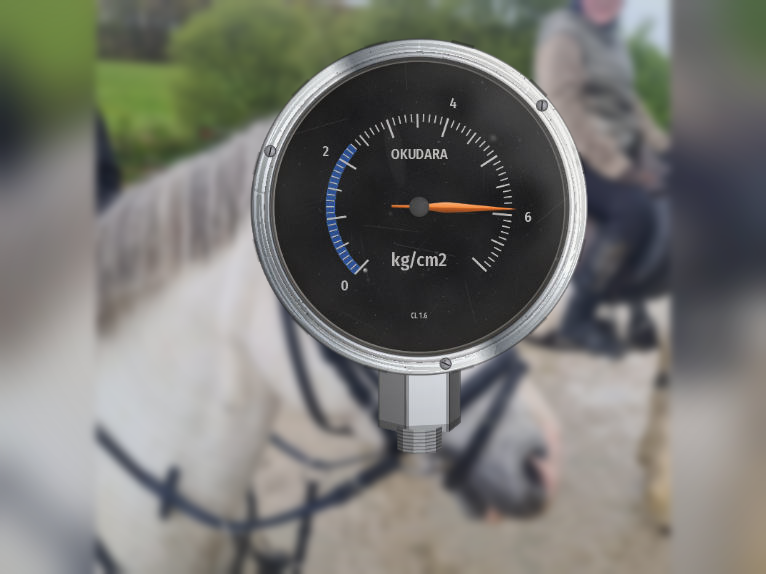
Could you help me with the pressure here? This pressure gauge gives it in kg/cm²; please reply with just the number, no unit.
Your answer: 5.9
